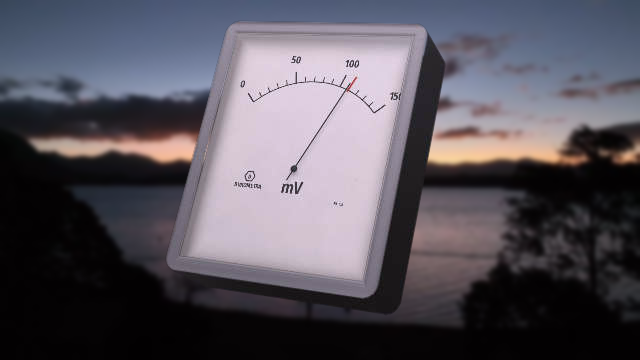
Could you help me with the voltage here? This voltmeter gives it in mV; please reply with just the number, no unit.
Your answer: 110
